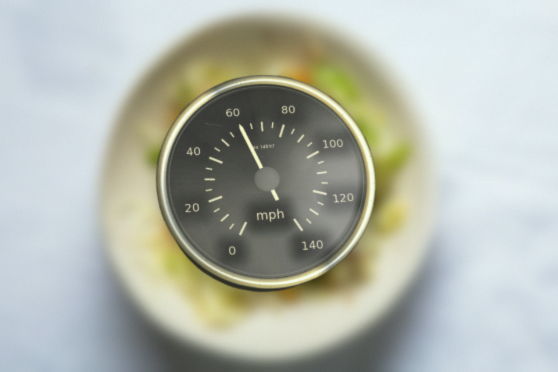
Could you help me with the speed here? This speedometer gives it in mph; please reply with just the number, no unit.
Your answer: 60
